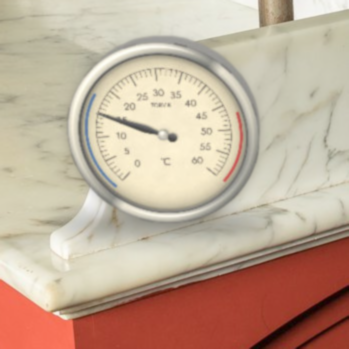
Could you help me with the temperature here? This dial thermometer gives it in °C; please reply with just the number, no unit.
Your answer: 15
